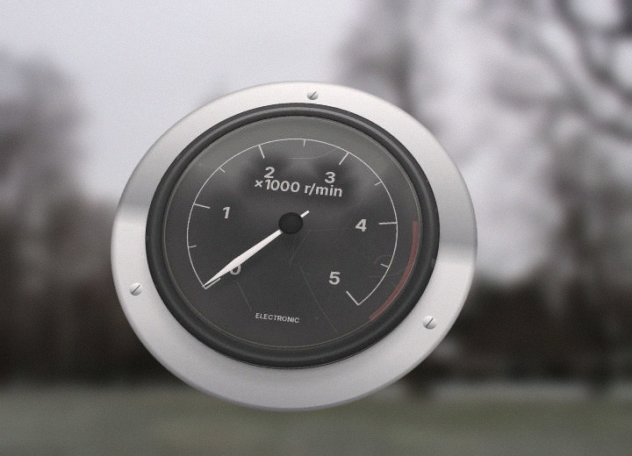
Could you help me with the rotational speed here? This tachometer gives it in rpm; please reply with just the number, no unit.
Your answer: 0
